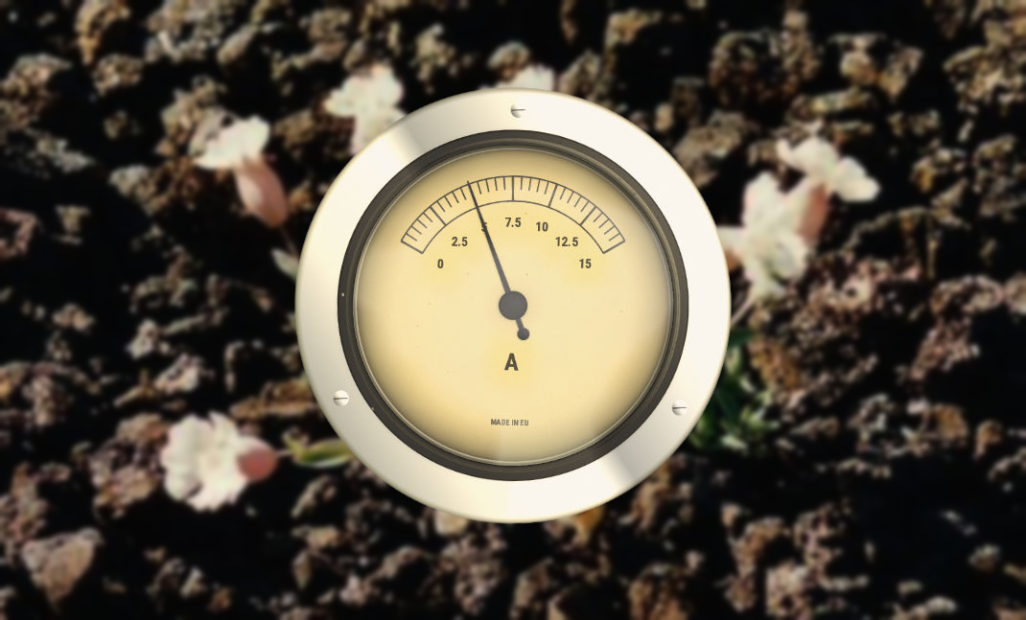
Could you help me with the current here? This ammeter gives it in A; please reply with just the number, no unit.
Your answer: 5
